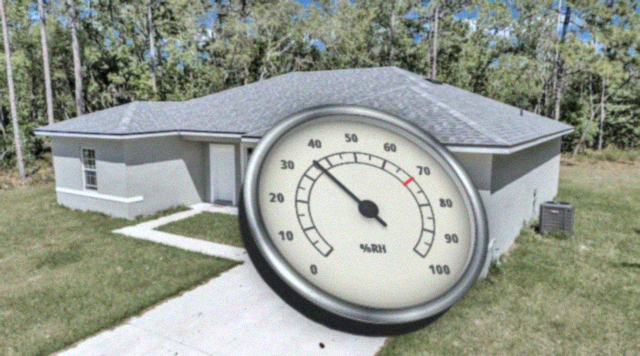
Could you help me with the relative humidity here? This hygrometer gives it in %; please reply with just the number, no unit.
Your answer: 35
